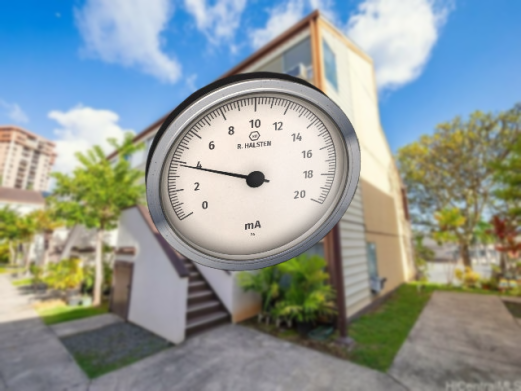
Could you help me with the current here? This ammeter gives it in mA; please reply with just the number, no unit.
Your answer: 4
